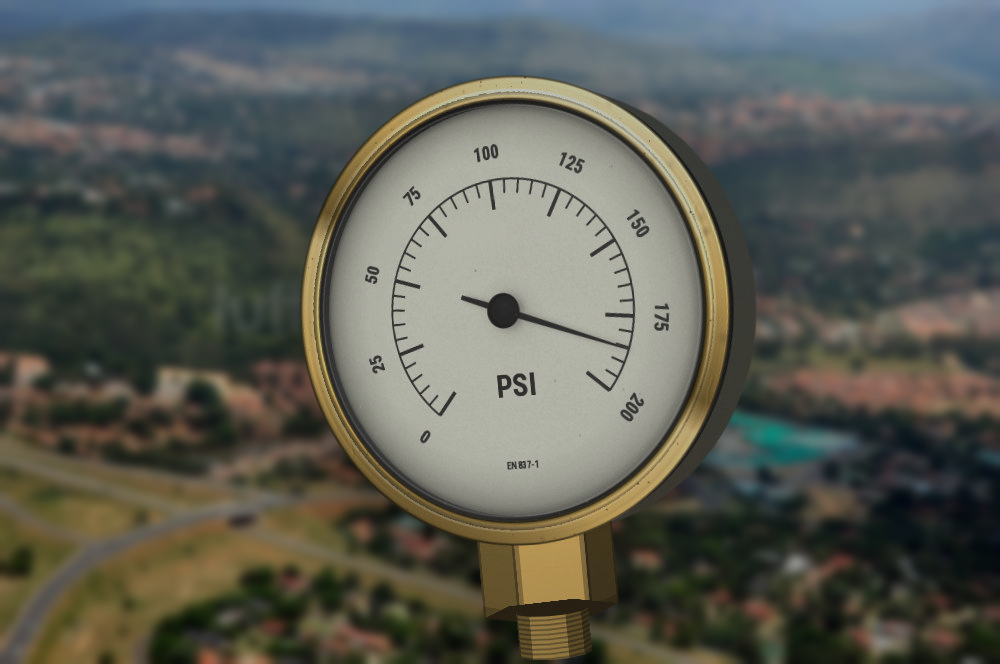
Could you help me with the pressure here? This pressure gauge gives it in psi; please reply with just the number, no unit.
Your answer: 185
